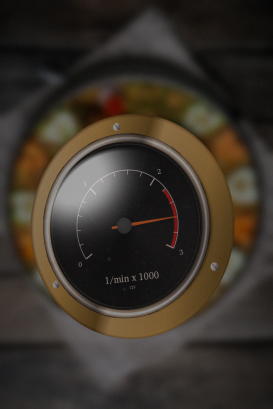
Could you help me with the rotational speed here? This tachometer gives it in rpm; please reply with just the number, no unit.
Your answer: 2600
